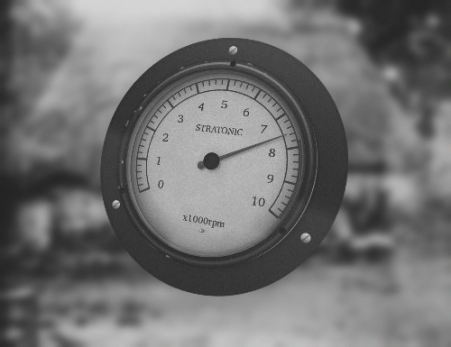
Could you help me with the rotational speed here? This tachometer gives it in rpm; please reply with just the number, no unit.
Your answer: 7600
